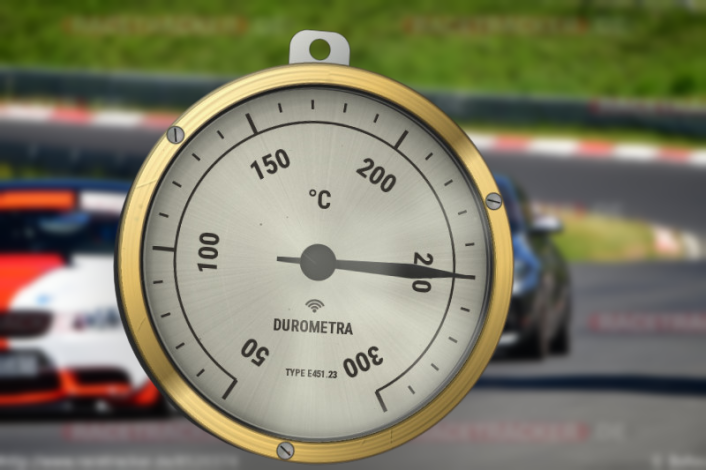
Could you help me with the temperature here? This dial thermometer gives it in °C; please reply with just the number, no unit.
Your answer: 250
